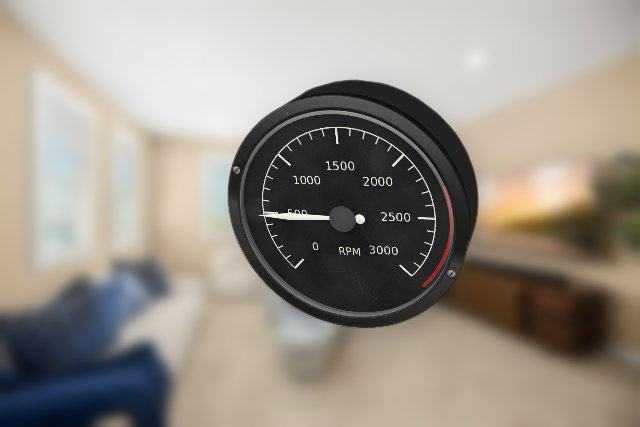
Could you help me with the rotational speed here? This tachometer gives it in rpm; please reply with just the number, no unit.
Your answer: 500
